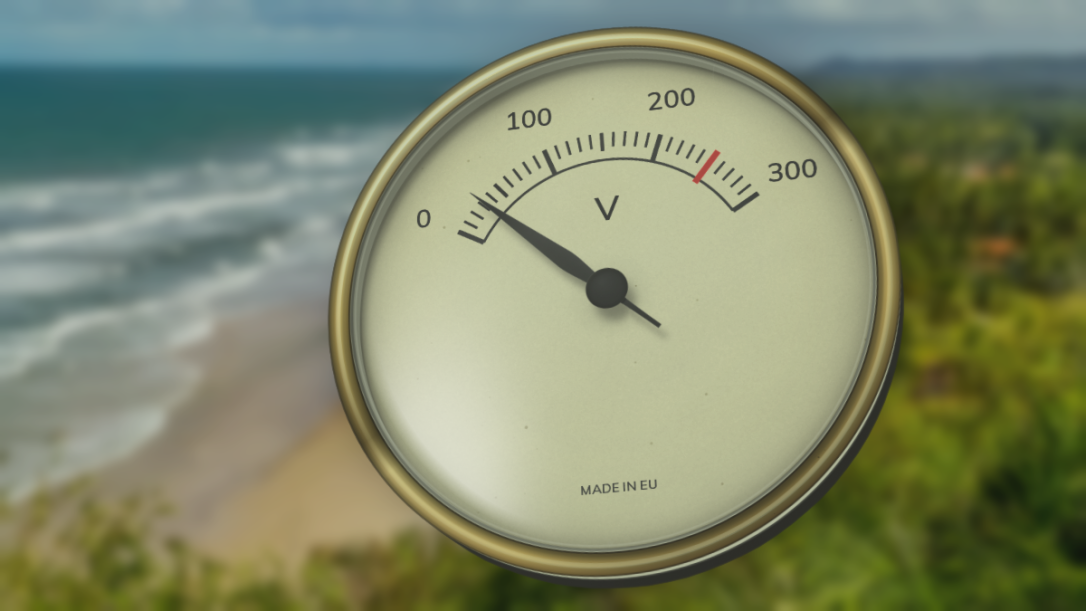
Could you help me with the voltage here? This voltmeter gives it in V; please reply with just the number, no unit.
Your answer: 30
